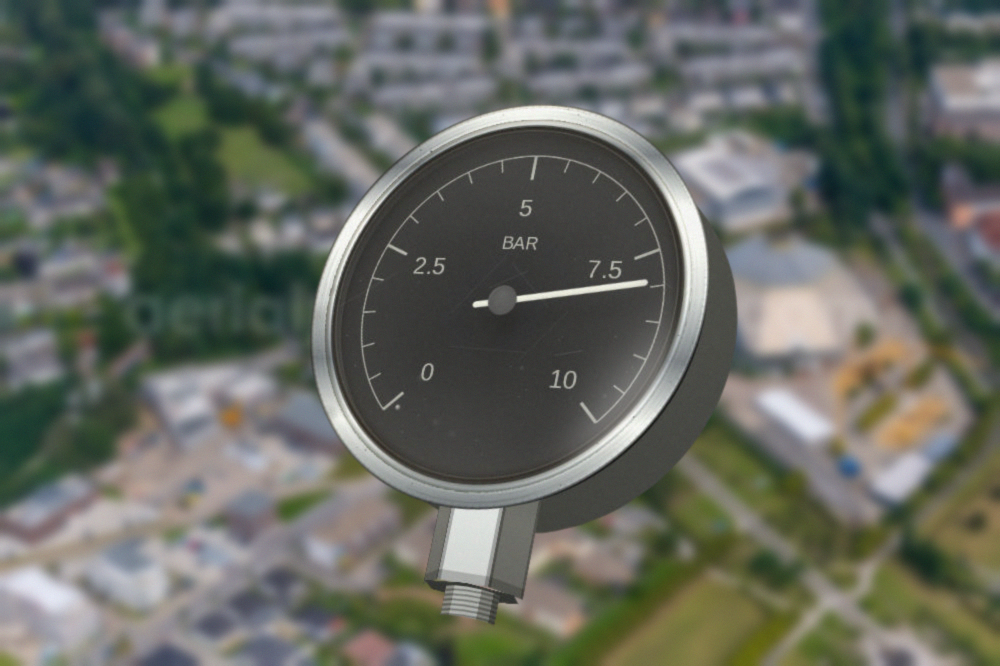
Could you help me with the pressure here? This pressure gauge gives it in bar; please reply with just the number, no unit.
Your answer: 8
